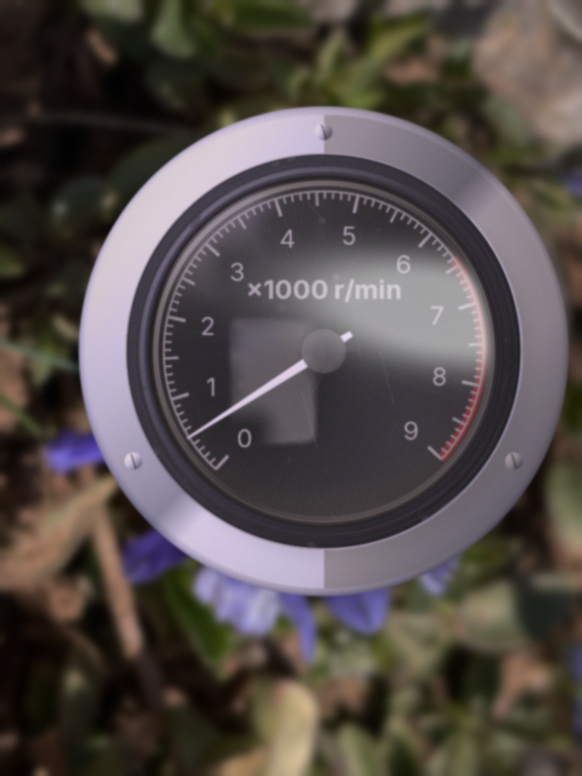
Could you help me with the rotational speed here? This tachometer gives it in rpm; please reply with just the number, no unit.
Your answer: 500
